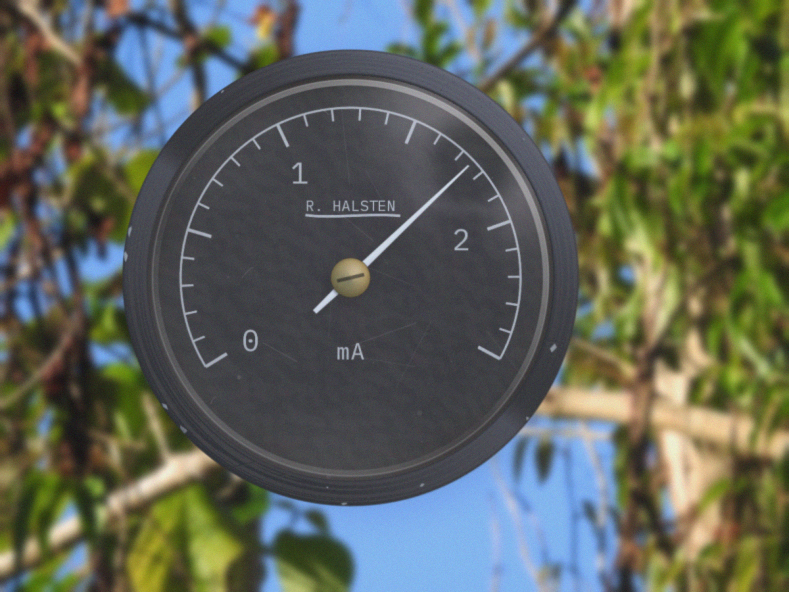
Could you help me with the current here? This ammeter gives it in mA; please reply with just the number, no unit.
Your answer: 1.75
